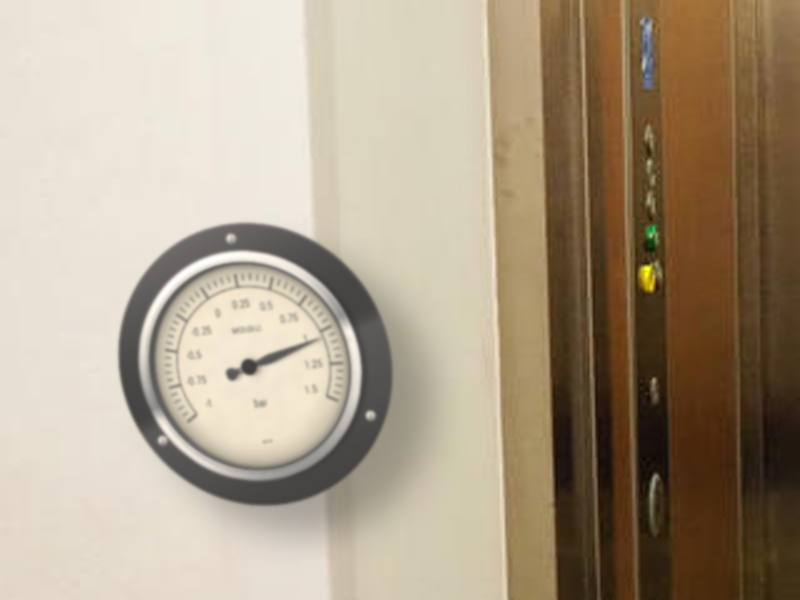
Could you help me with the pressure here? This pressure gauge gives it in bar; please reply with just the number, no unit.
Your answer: 1.05
